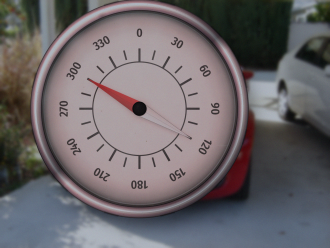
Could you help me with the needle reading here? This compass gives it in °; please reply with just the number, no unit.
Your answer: 300
